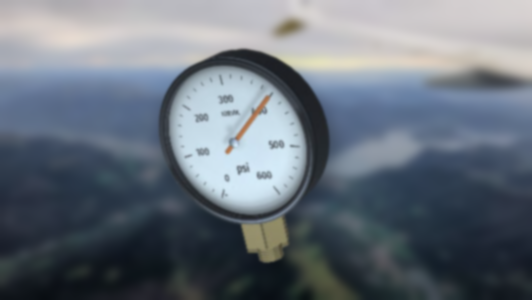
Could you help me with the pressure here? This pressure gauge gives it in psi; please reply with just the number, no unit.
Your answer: 400
